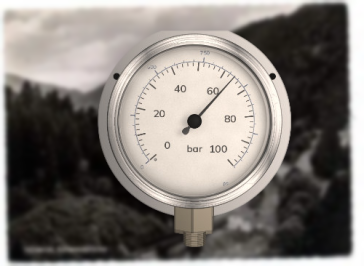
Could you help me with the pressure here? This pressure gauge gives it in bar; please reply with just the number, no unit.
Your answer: 64
